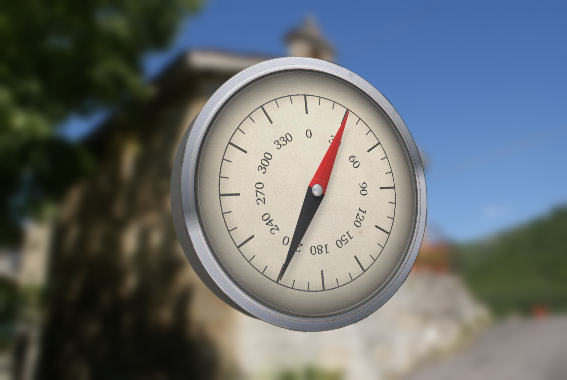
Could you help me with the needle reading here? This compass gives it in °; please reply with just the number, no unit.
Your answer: 30
